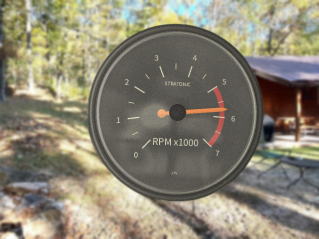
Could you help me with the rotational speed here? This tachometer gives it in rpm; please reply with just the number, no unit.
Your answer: 5750
